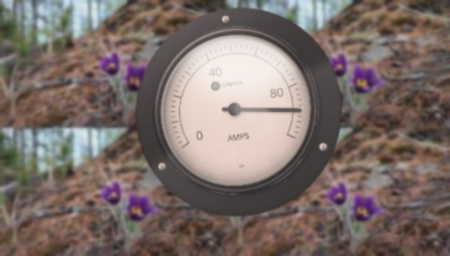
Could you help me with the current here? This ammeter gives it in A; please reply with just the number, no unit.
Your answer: 90
